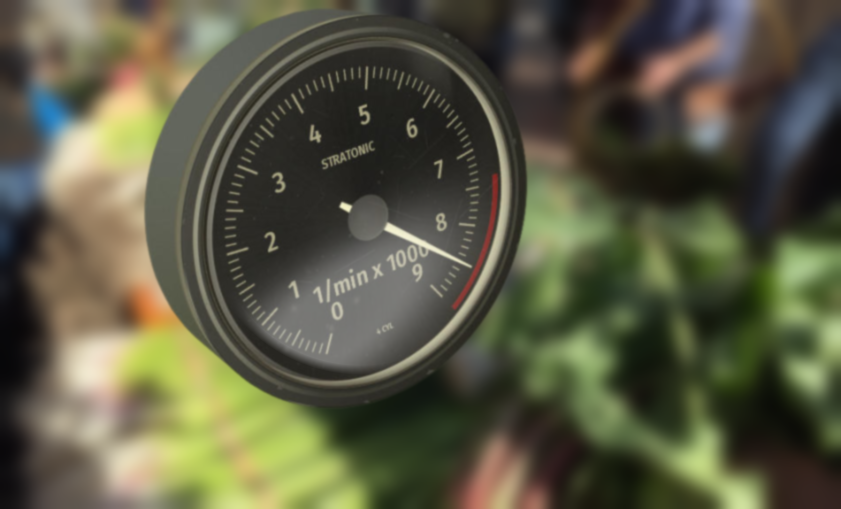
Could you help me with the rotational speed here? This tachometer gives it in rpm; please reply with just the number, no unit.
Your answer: 8500
